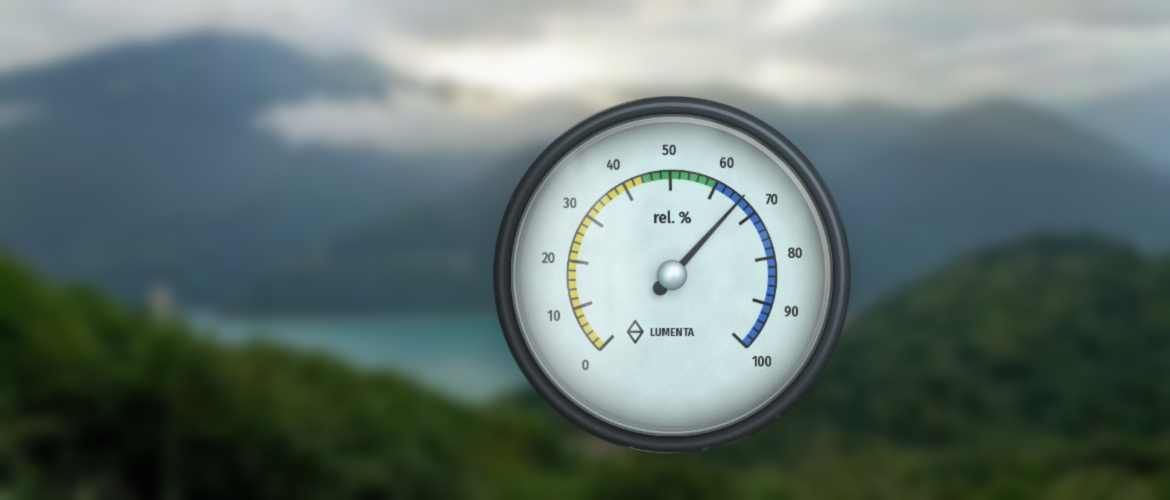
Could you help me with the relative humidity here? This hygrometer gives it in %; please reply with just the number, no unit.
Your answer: 66
